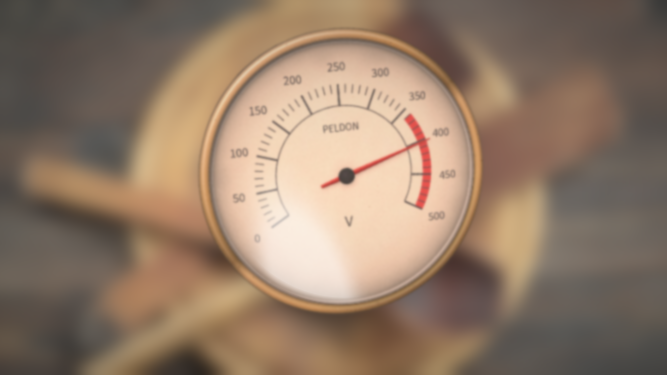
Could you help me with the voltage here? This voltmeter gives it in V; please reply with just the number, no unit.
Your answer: 400
